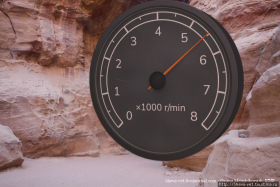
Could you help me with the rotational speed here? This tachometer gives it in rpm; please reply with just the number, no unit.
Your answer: 5500
